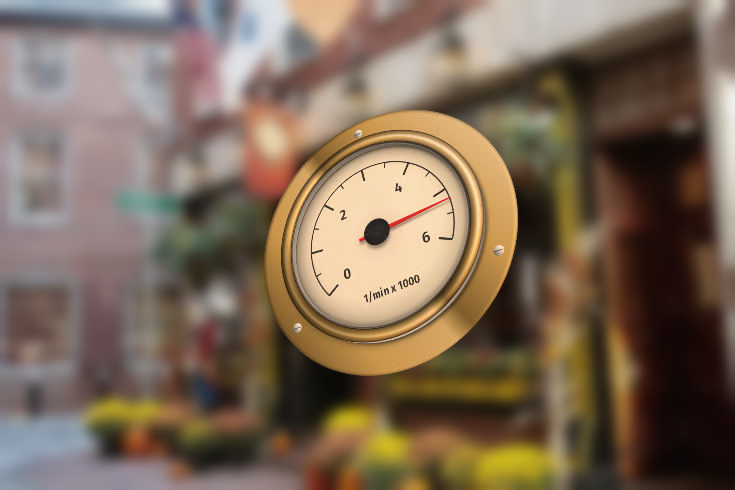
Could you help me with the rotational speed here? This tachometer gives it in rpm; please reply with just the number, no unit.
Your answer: 5250
